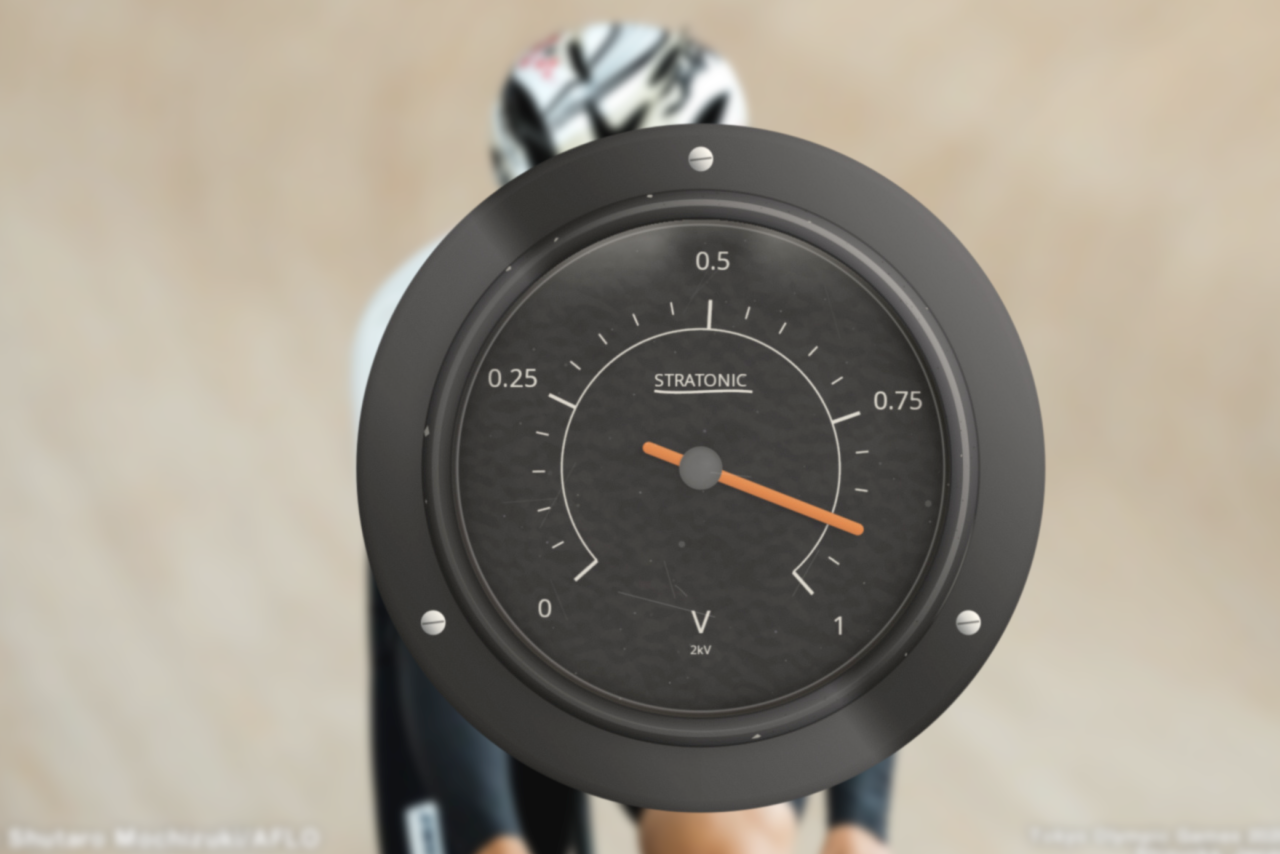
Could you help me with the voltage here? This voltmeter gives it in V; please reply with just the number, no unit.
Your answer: 0.9
